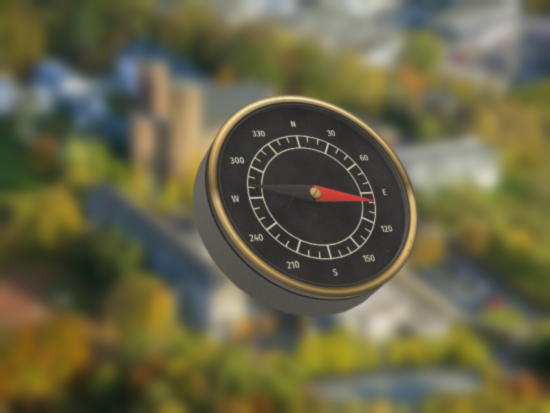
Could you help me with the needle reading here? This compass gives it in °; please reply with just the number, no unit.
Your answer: 100
